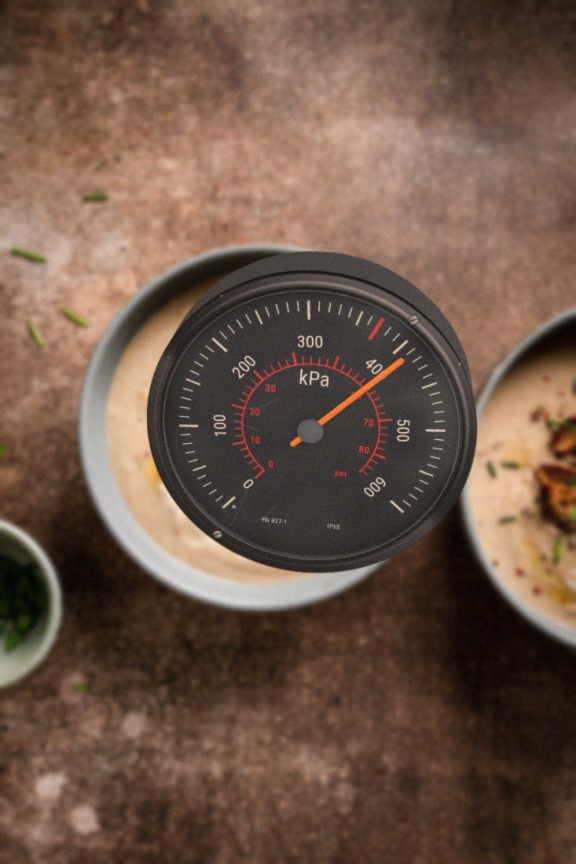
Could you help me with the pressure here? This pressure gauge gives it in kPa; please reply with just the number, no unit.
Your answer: 410
